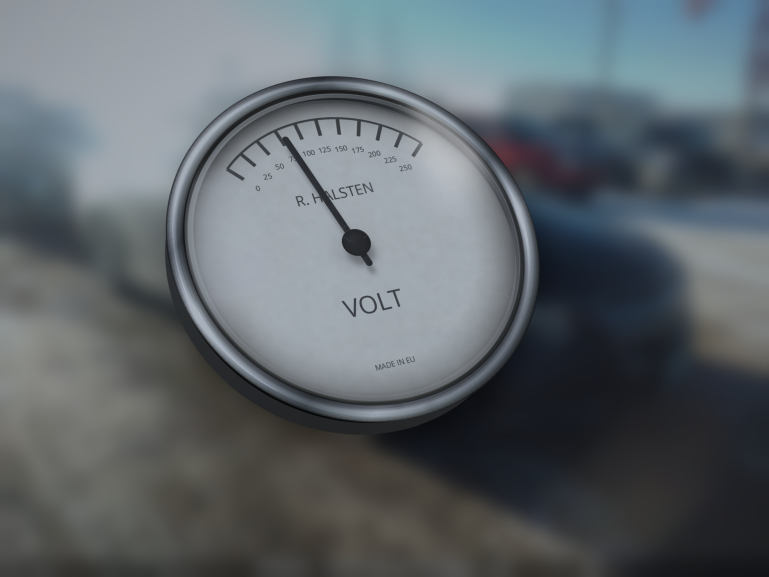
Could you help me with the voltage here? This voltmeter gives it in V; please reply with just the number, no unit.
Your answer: 75
